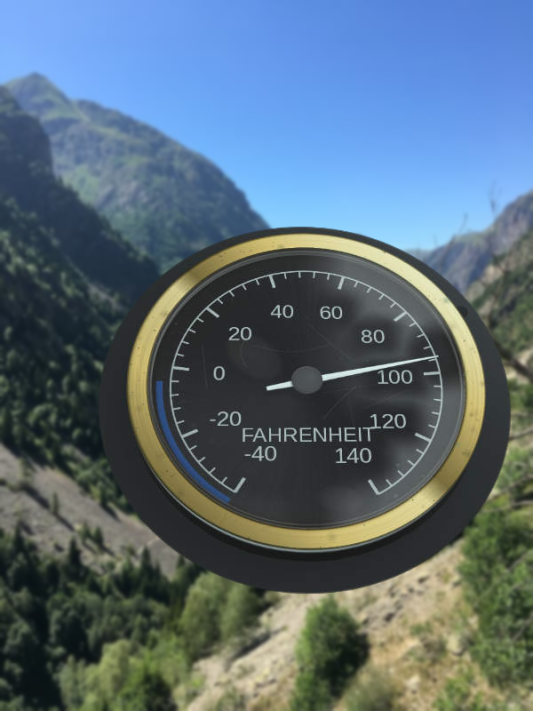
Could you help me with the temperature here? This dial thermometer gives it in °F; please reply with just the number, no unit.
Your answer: 96
